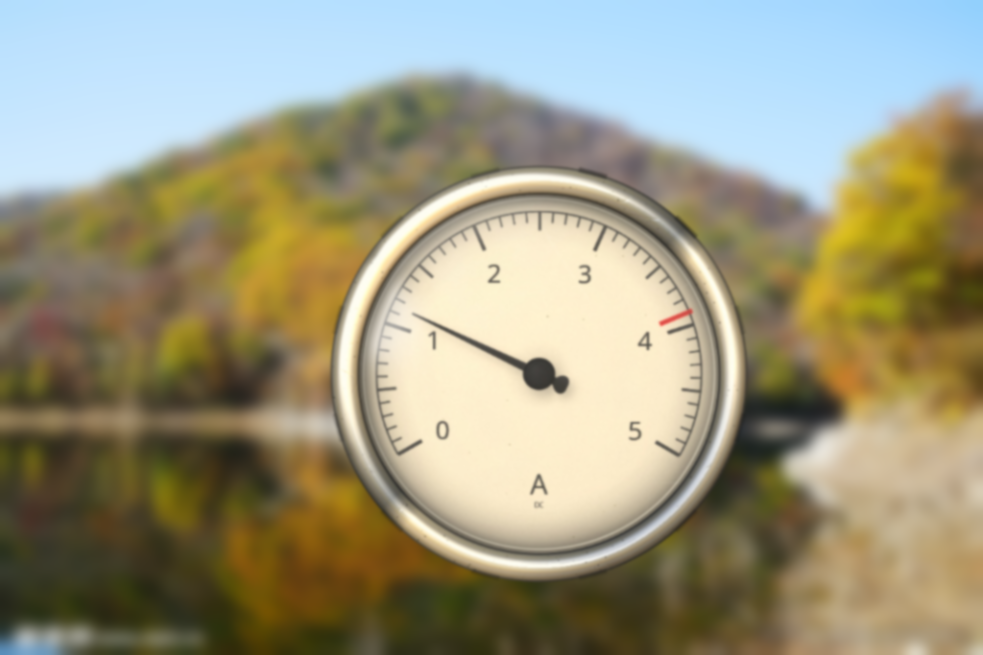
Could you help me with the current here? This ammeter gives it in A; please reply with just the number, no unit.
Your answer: 1.15
